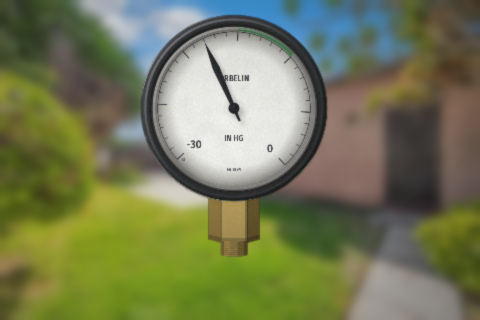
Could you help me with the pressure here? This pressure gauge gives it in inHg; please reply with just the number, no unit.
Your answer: -18
